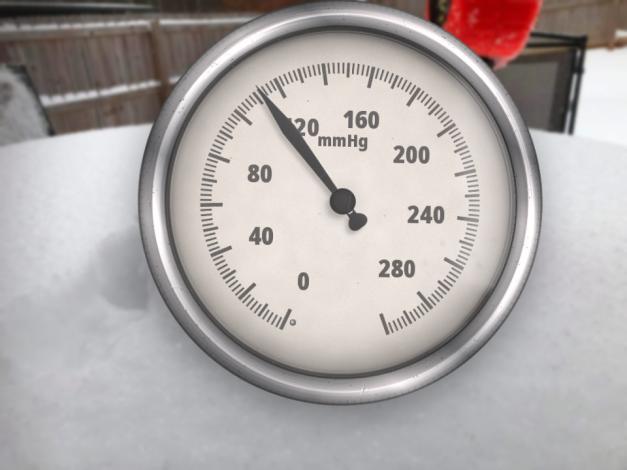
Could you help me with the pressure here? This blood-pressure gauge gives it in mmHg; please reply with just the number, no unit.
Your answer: 112
